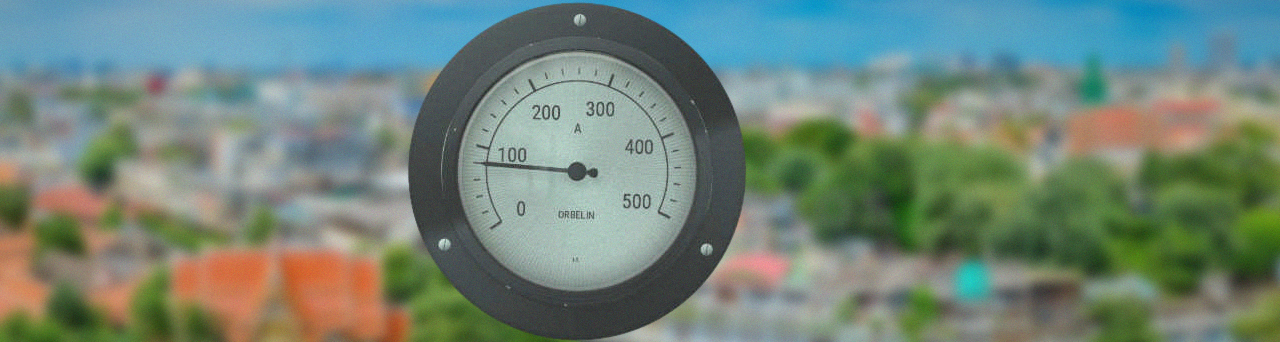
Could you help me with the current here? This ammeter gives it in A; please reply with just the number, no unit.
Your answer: 80
